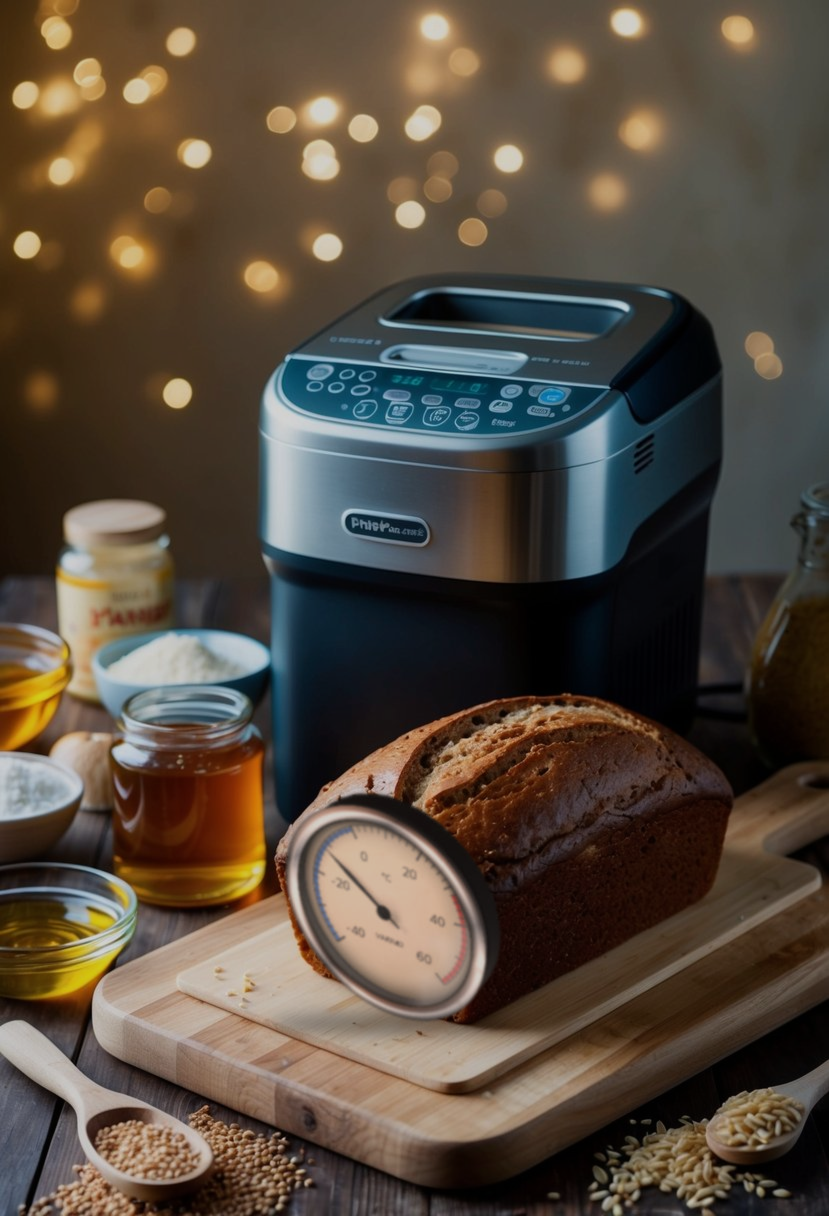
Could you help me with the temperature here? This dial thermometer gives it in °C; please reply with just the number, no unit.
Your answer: -10
